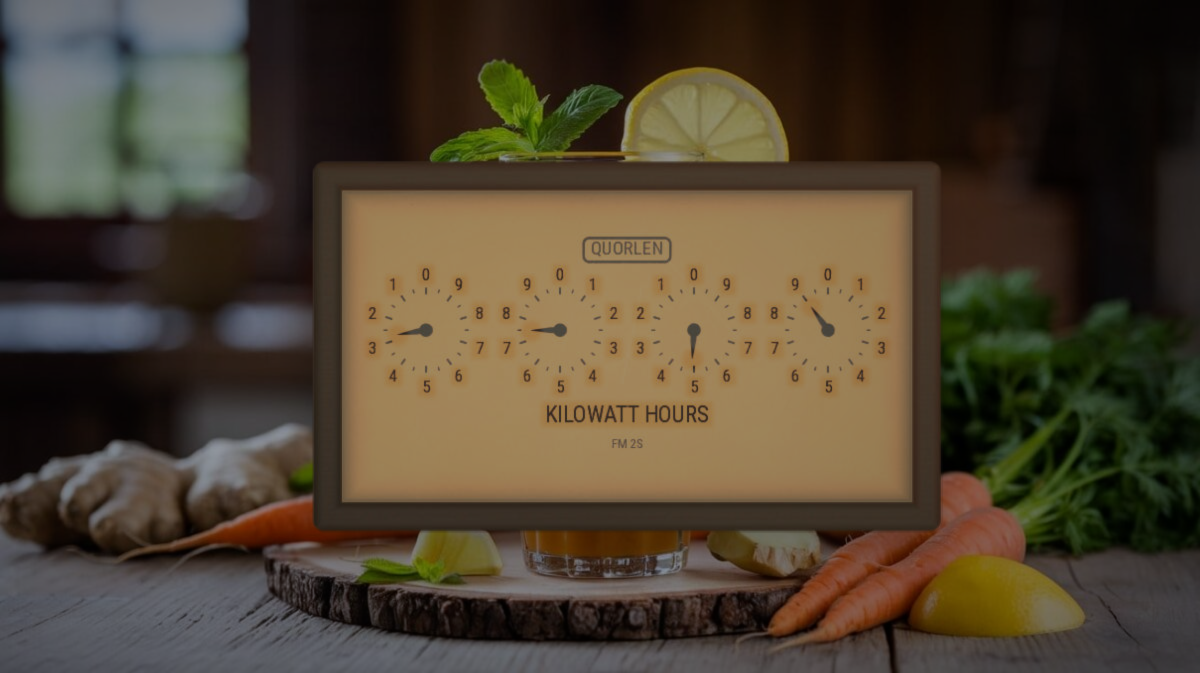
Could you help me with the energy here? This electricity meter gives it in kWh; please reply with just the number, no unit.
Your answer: 2749
